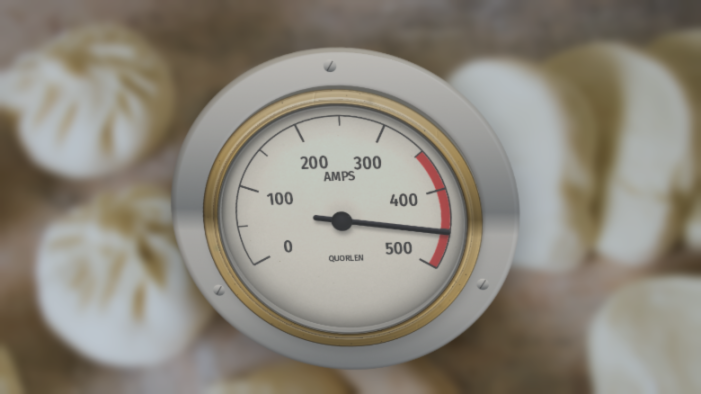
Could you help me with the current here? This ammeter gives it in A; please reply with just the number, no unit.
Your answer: 450
